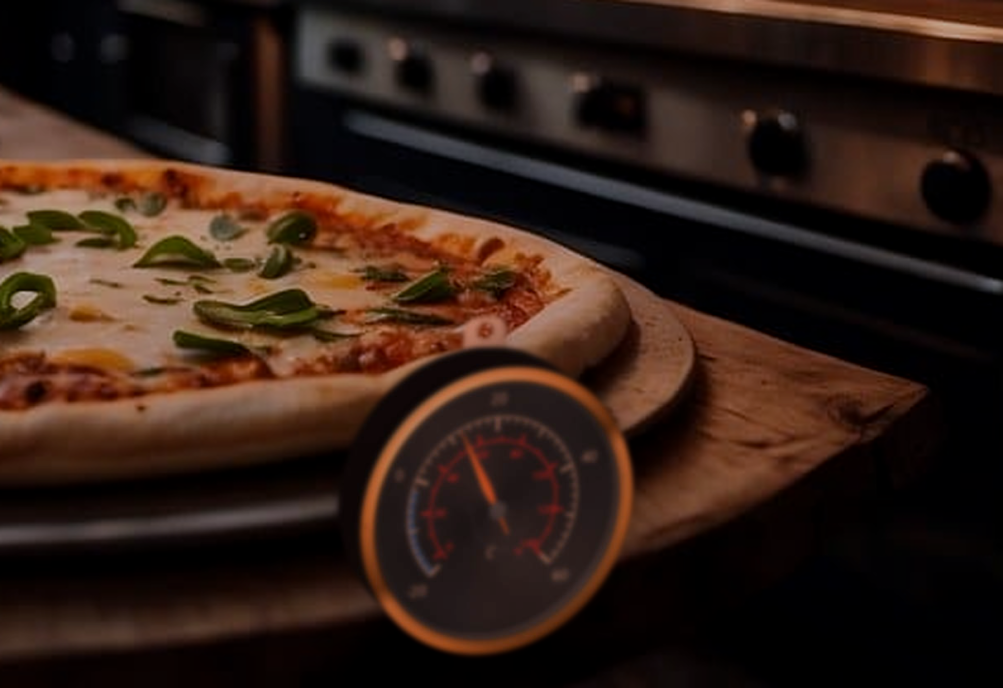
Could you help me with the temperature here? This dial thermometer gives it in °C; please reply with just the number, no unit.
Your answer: 12
